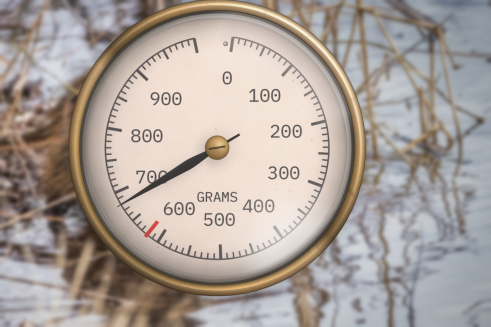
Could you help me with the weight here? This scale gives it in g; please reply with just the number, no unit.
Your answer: 680
